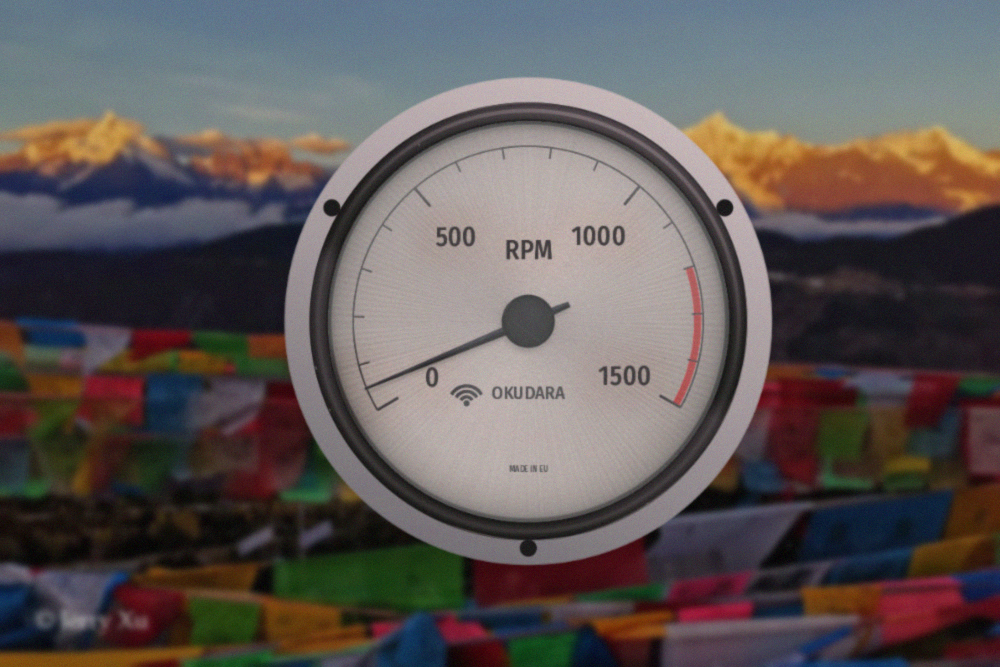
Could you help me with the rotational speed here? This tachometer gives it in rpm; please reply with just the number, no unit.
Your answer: 50
